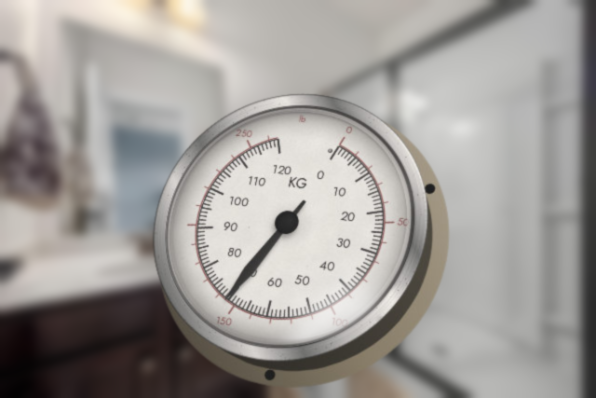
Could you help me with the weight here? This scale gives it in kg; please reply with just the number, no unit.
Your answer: 70
